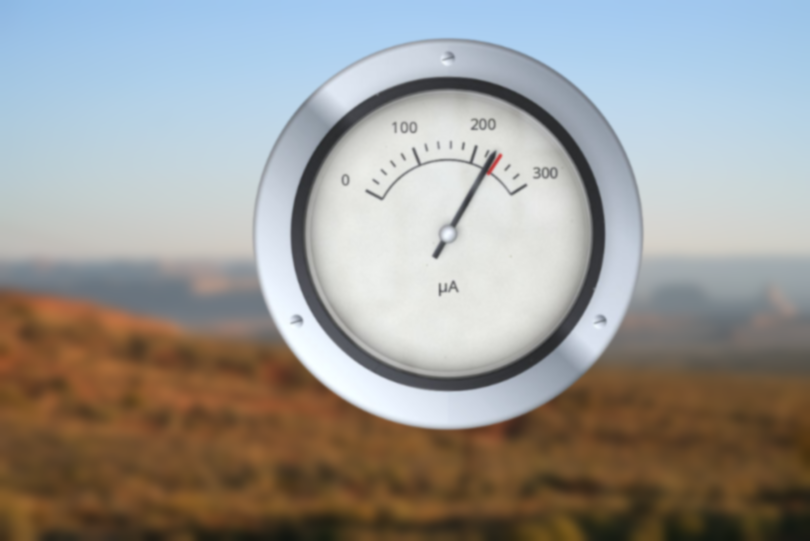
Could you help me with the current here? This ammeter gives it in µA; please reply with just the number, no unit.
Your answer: 230
